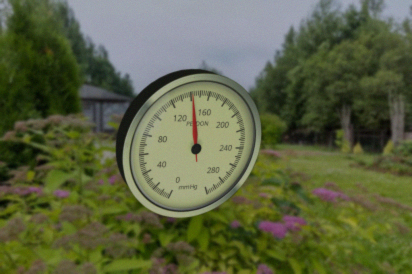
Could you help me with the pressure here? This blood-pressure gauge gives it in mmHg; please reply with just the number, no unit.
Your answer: 140
